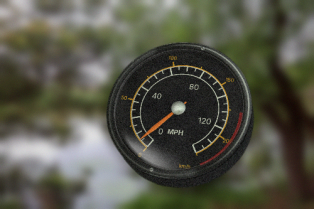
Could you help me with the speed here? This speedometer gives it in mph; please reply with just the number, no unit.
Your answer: 5
